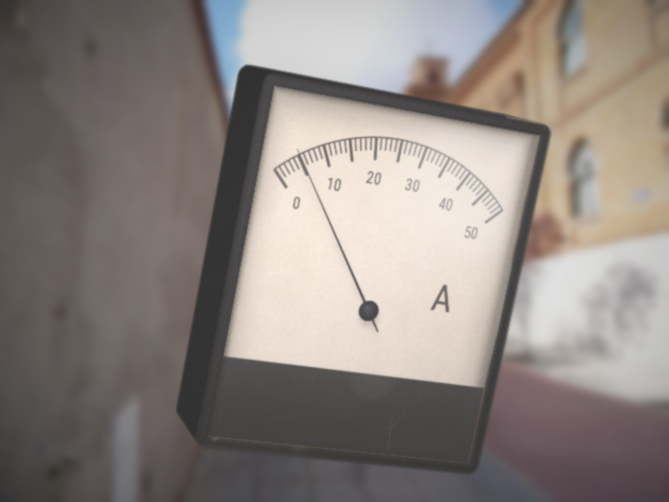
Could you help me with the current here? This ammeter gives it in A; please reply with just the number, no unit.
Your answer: 5
